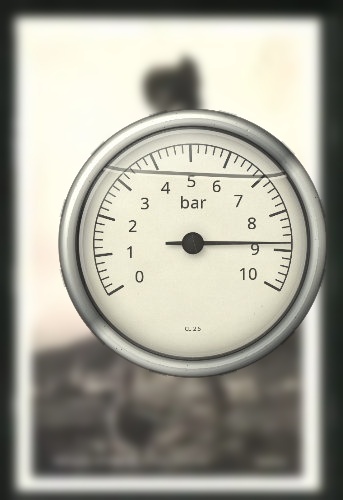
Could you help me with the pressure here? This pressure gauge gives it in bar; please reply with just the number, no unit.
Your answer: 8.8
